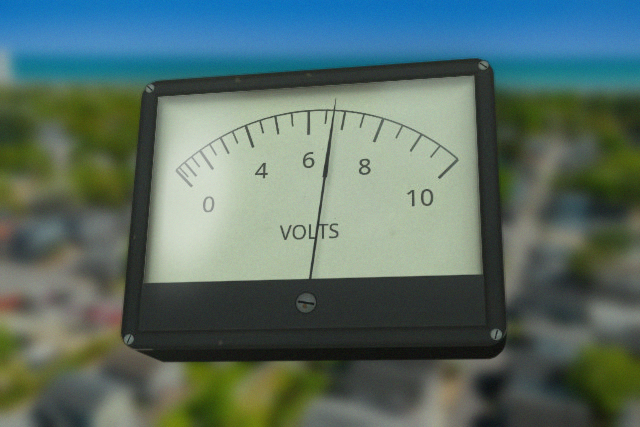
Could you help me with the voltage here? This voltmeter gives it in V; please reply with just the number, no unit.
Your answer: 6.75
